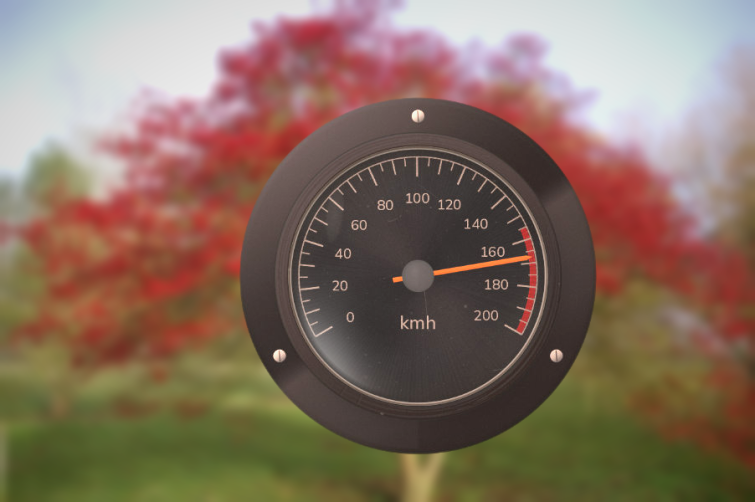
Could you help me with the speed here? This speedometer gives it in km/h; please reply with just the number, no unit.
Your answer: 167.5
